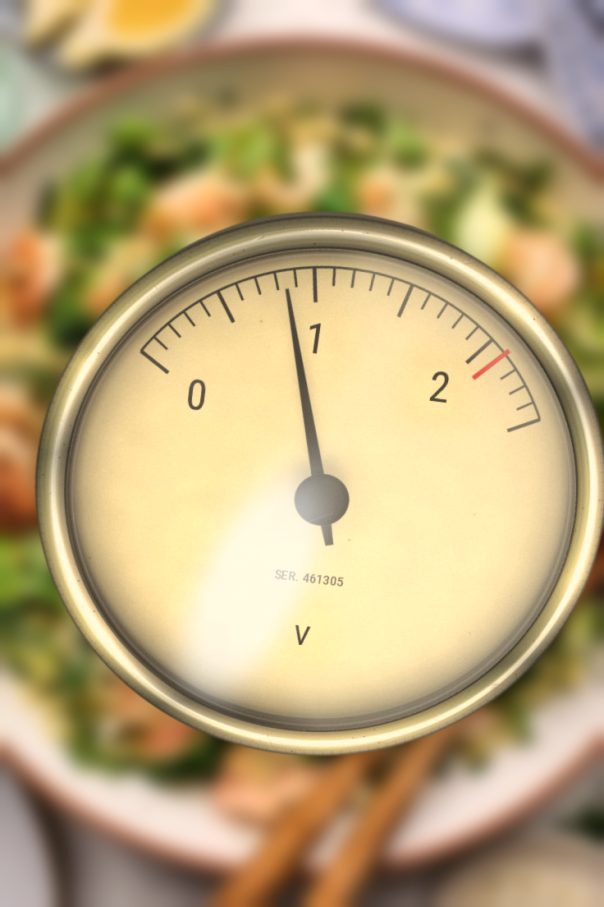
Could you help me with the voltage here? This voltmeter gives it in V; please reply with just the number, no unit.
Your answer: 0.85
